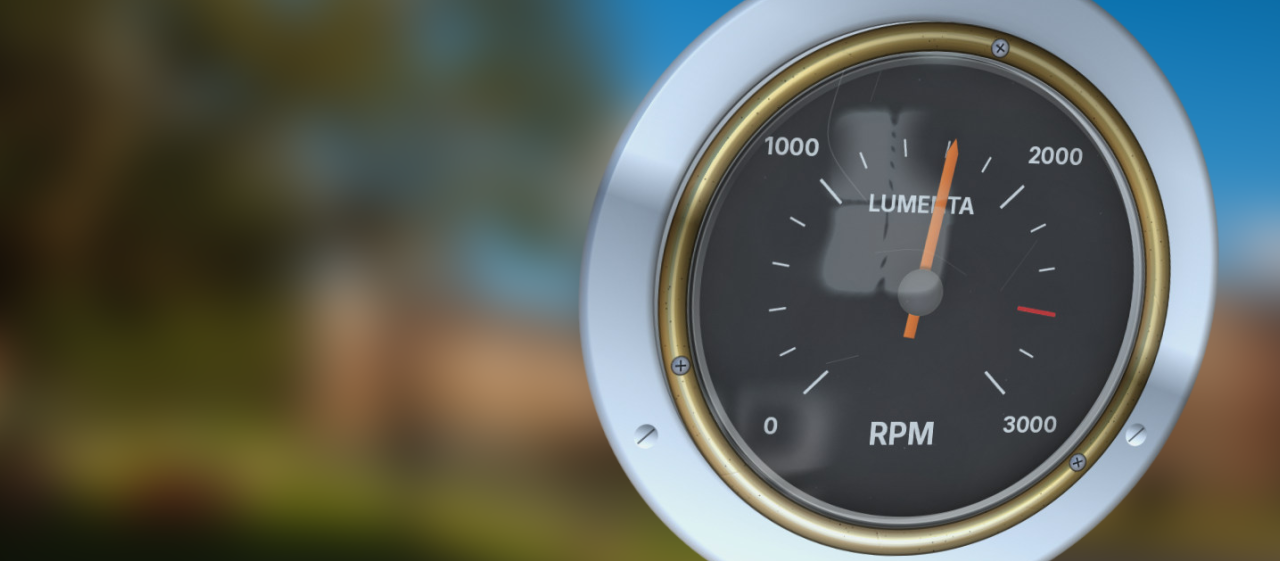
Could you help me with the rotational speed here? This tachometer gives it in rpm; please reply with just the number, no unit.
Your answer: 1600
